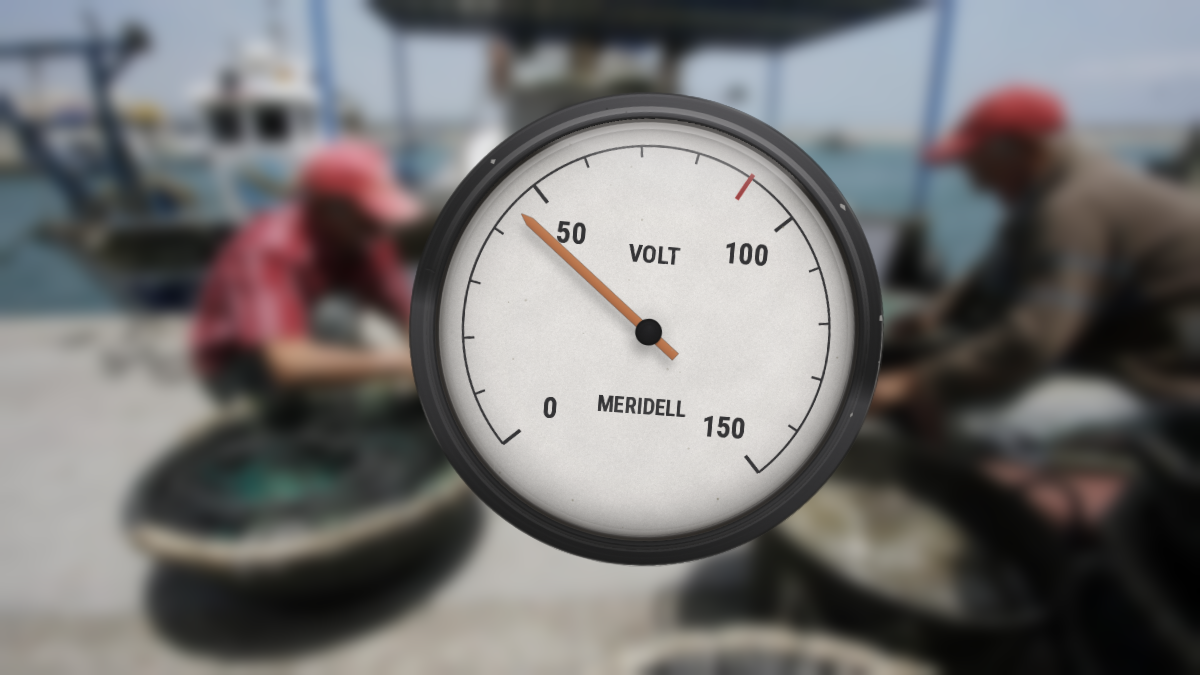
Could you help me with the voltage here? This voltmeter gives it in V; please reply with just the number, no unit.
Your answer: 45
